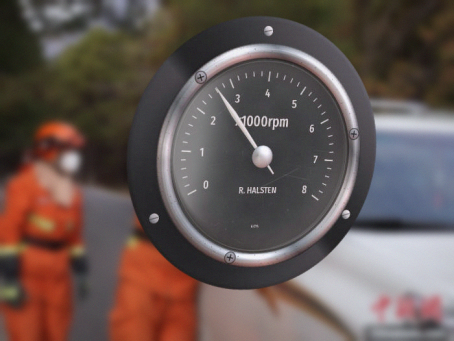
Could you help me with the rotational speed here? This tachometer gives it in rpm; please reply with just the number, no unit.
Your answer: 2600
